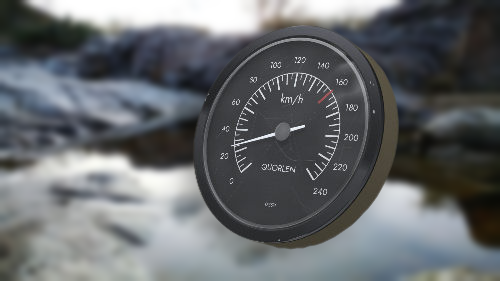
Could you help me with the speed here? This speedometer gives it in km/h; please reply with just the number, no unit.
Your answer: 25
